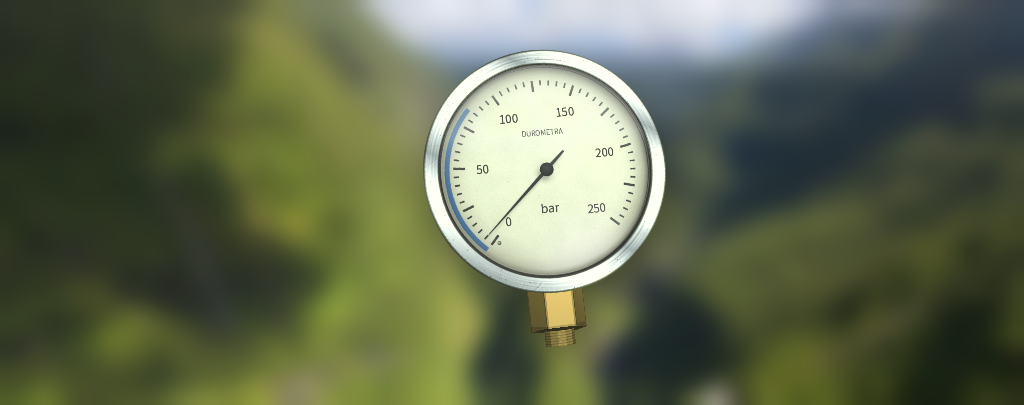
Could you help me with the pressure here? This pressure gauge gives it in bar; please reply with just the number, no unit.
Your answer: 5
